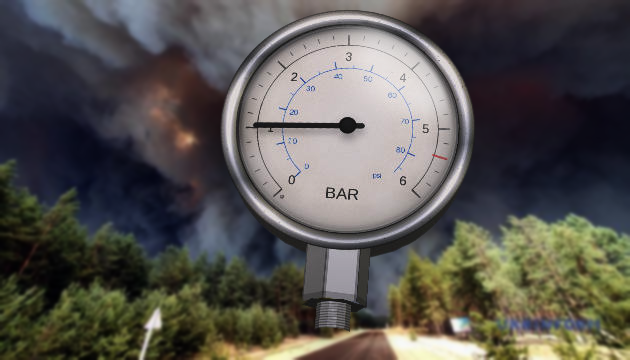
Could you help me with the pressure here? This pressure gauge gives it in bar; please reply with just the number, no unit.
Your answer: 1
